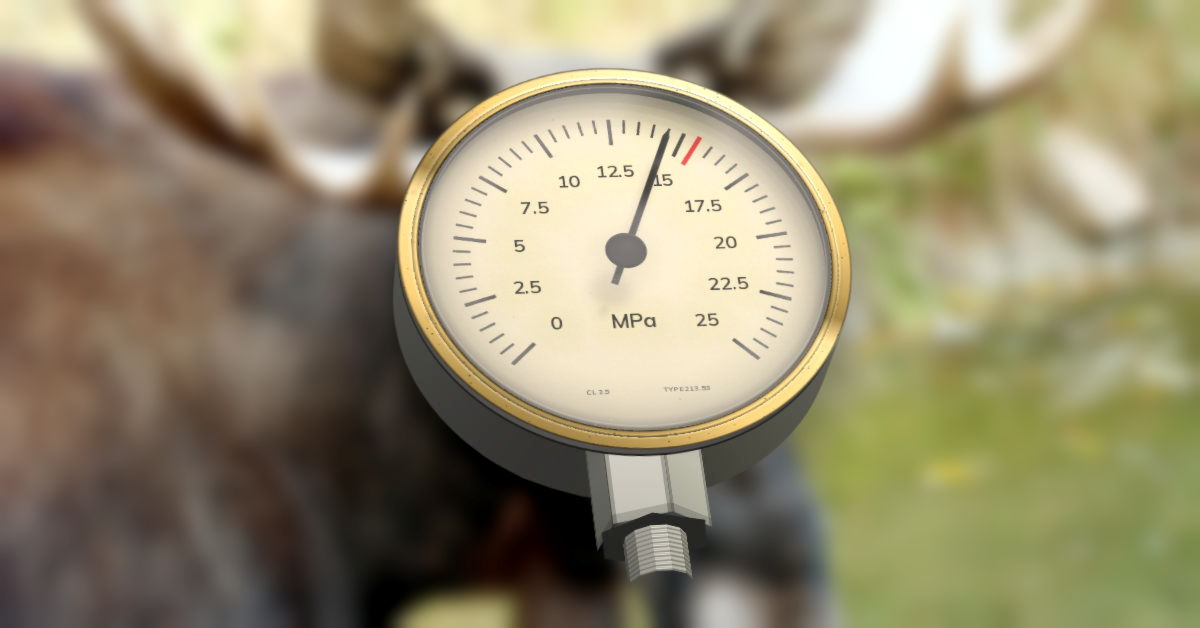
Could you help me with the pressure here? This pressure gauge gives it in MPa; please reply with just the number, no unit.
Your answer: 14.5
